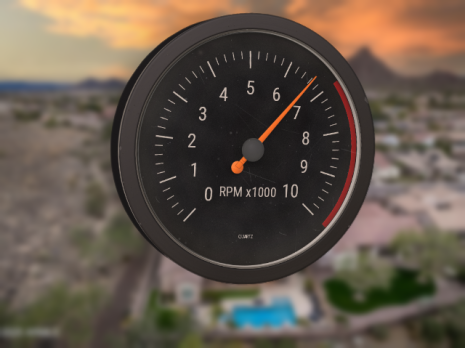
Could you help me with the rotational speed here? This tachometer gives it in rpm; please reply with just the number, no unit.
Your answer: 6600
